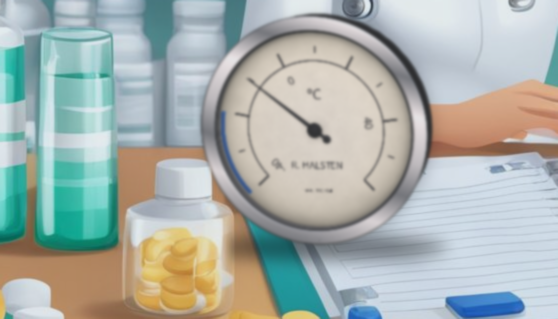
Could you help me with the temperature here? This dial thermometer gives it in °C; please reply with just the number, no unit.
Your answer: -10
